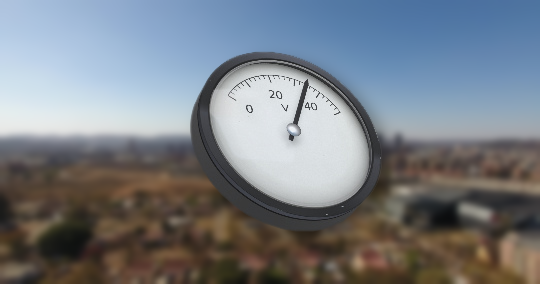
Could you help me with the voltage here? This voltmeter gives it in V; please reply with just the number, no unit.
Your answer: 34
